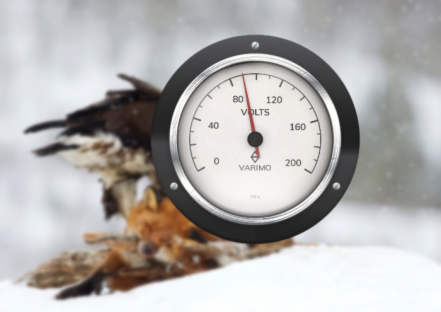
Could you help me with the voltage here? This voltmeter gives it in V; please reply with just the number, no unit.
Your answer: 90
